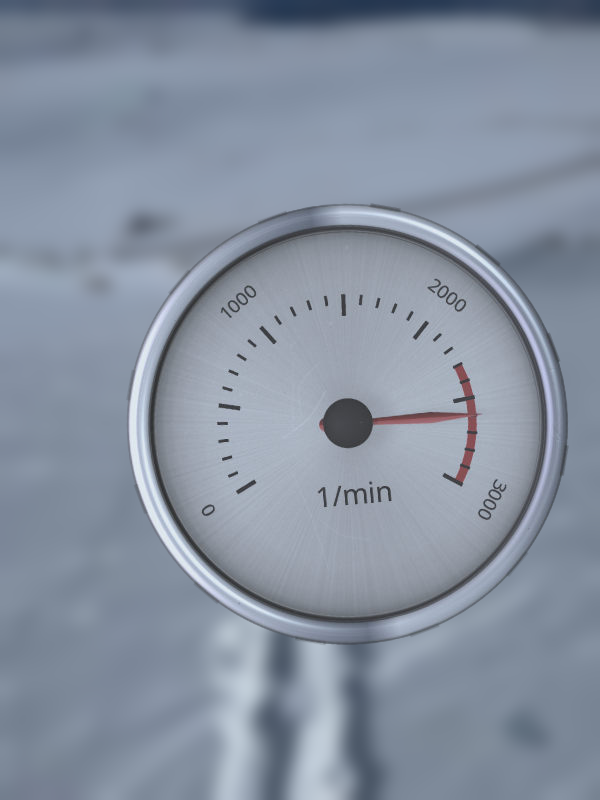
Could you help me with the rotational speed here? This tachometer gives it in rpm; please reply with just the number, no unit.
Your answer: 2600
